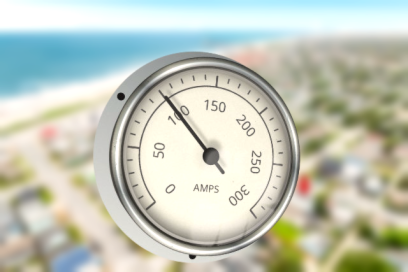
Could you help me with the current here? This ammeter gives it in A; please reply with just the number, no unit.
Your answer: 100
